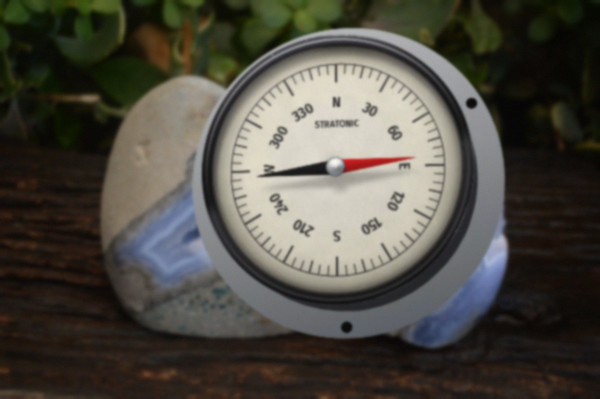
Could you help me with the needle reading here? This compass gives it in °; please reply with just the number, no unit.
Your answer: 85
